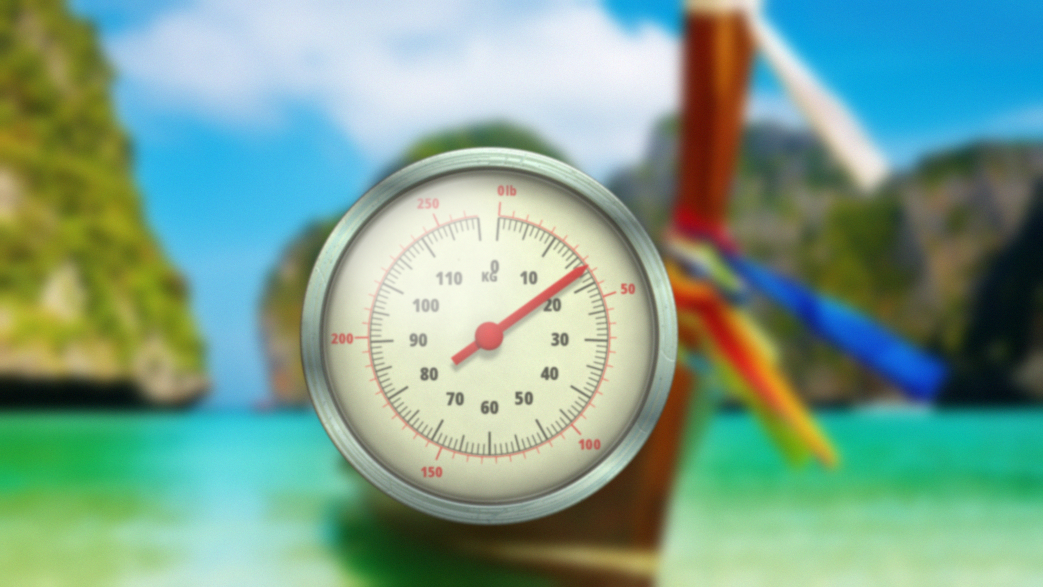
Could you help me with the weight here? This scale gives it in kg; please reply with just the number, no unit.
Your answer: 17
